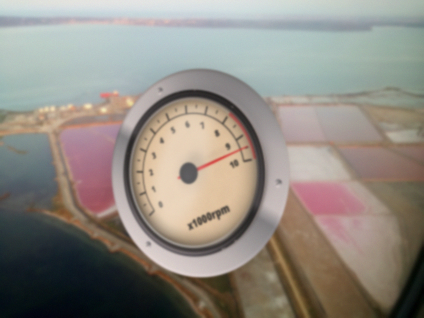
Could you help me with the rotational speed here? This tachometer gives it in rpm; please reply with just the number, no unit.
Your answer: 9500
